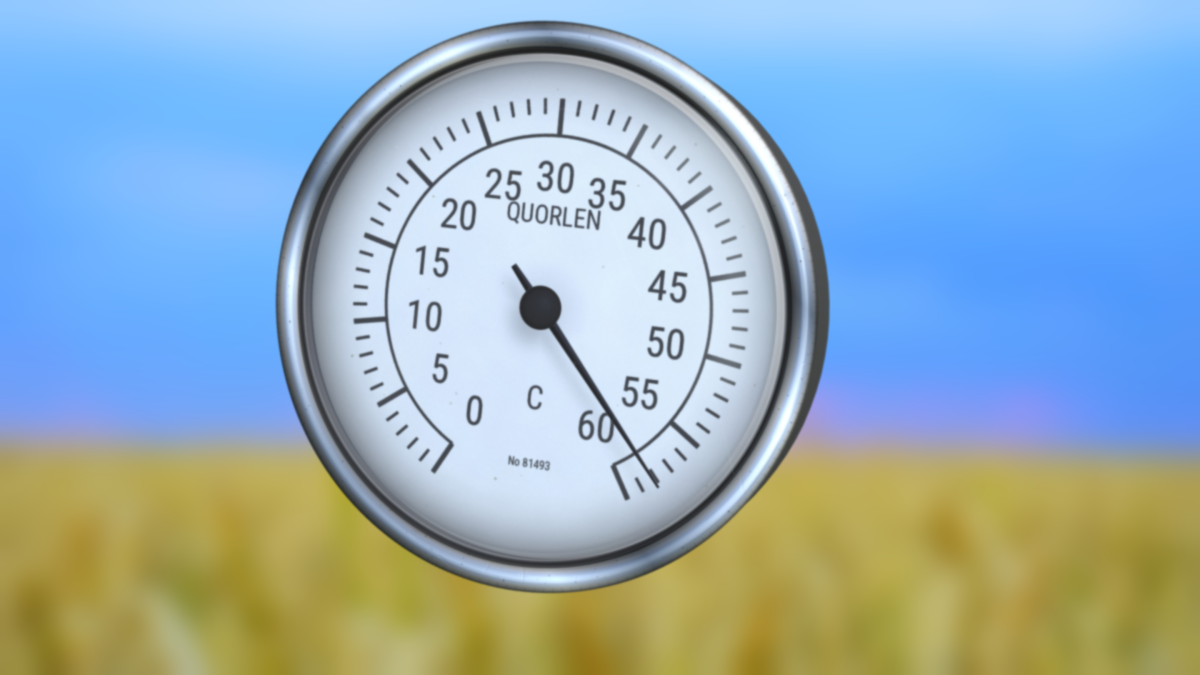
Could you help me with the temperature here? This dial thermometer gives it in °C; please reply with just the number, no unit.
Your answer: 58
